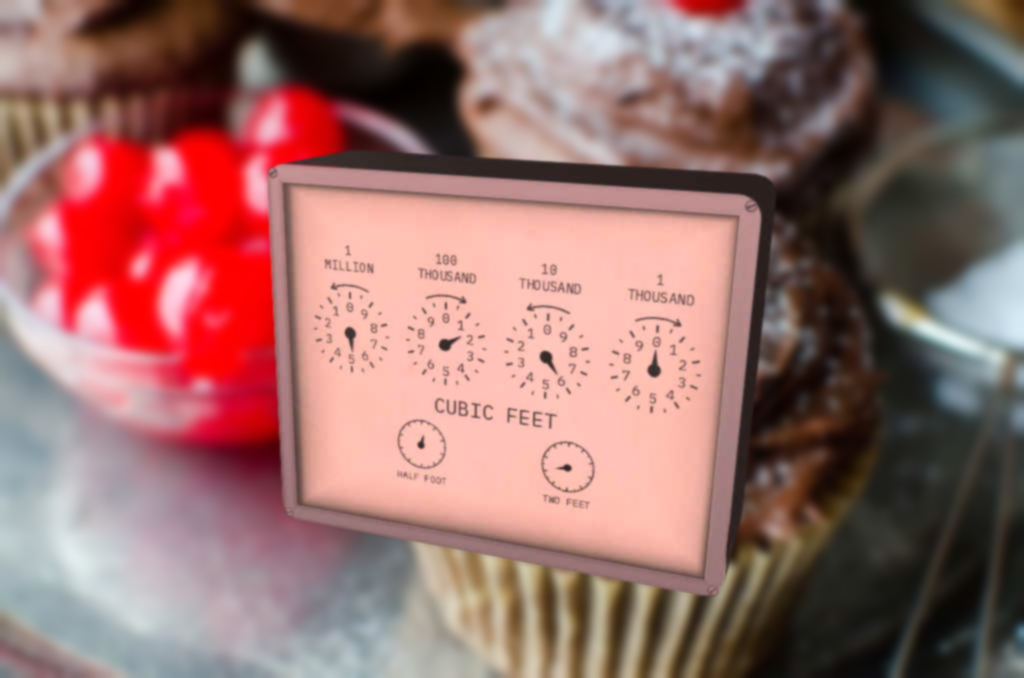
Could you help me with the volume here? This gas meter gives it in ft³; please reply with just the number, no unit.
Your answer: 516000
